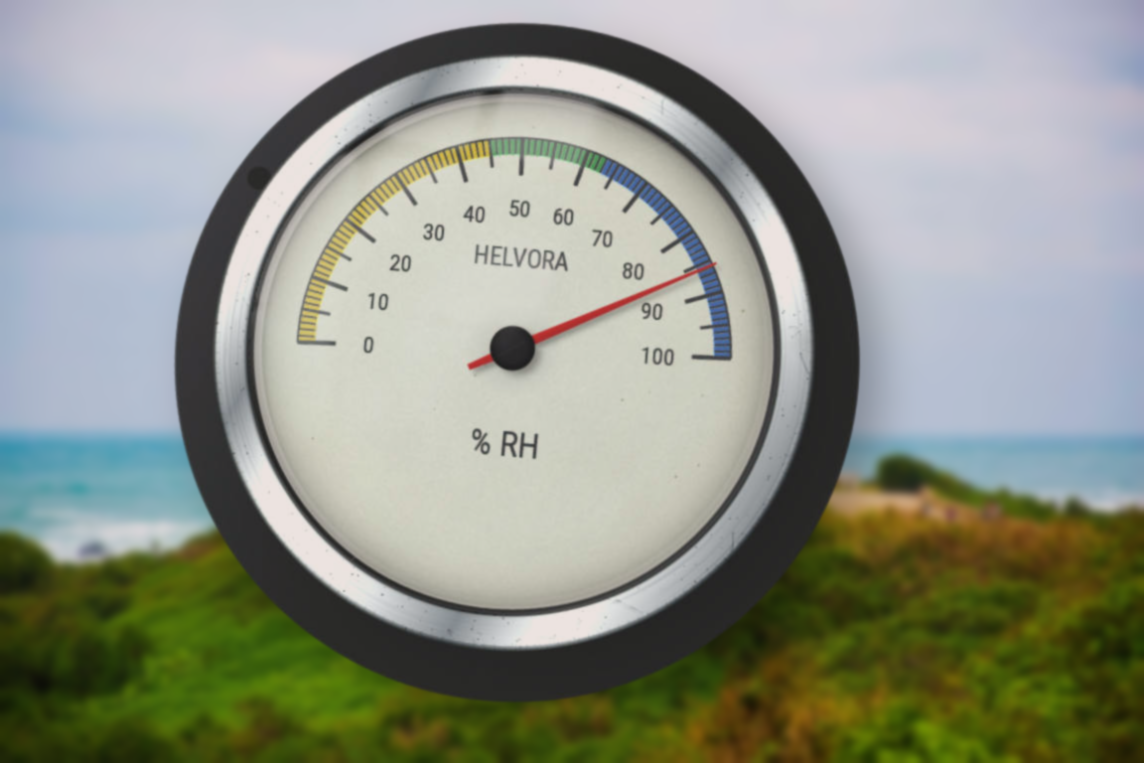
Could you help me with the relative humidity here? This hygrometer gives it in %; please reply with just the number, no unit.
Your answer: 86
